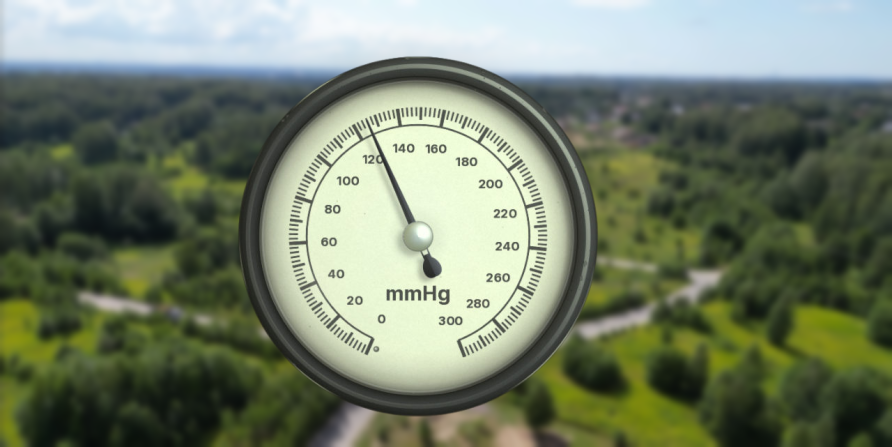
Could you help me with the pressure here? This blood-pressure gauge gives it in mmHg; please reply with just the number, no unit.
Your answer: 126
